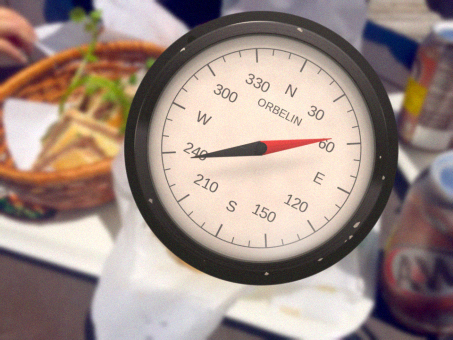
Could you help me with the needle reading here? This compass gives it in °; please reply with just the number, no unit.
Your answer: 55
